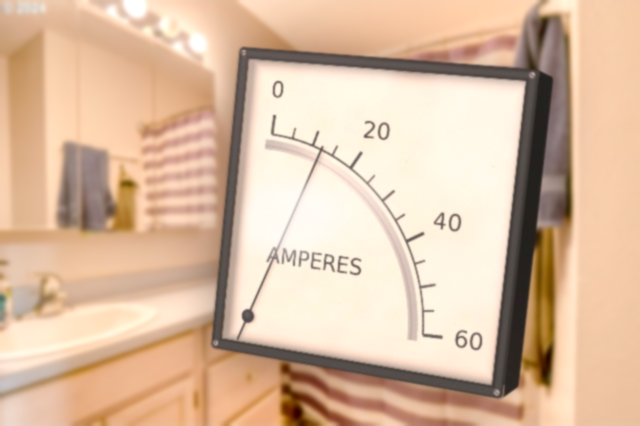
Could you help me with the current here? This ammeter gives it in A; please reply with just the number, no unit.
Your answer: 12.5
